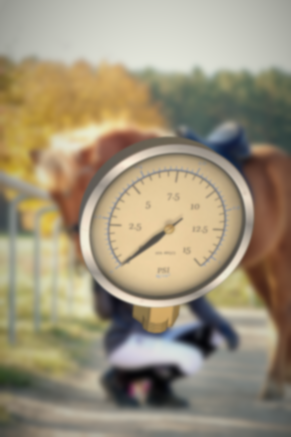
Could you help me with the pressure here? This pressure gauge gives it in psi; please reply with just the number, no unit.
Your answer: 0
